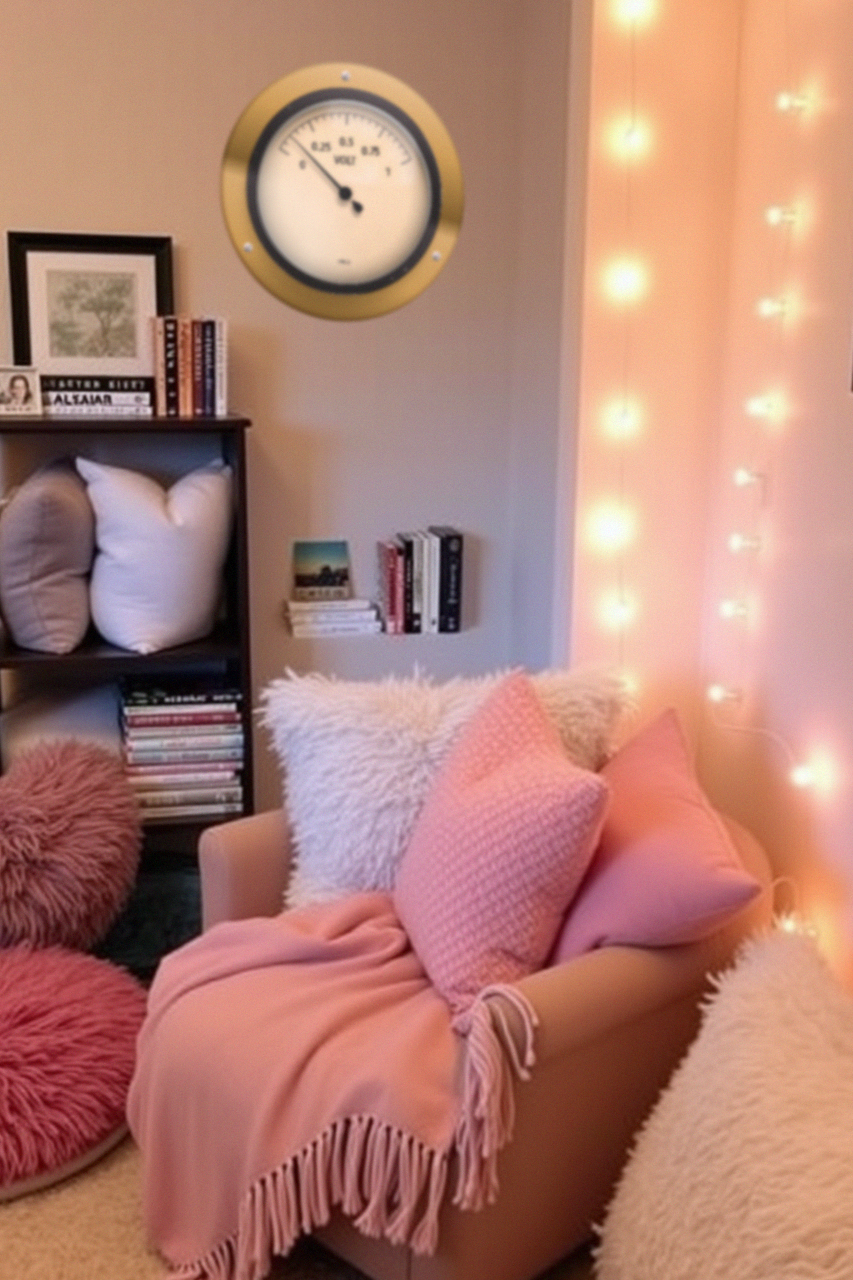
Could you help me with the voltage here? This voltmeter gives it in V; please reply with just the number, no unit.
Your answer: 0.1
